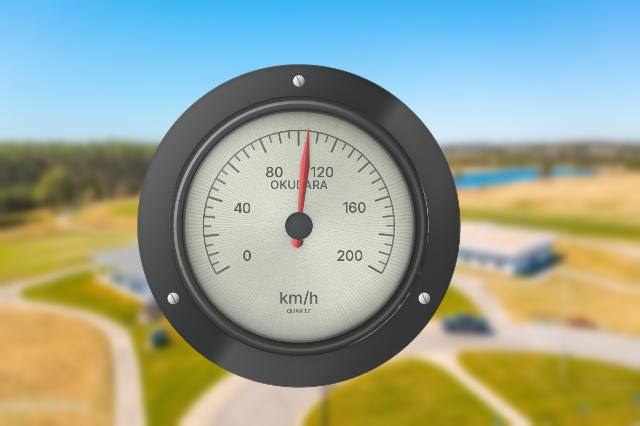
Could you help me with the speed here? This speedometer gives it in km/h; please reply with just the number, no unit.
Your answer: 105
